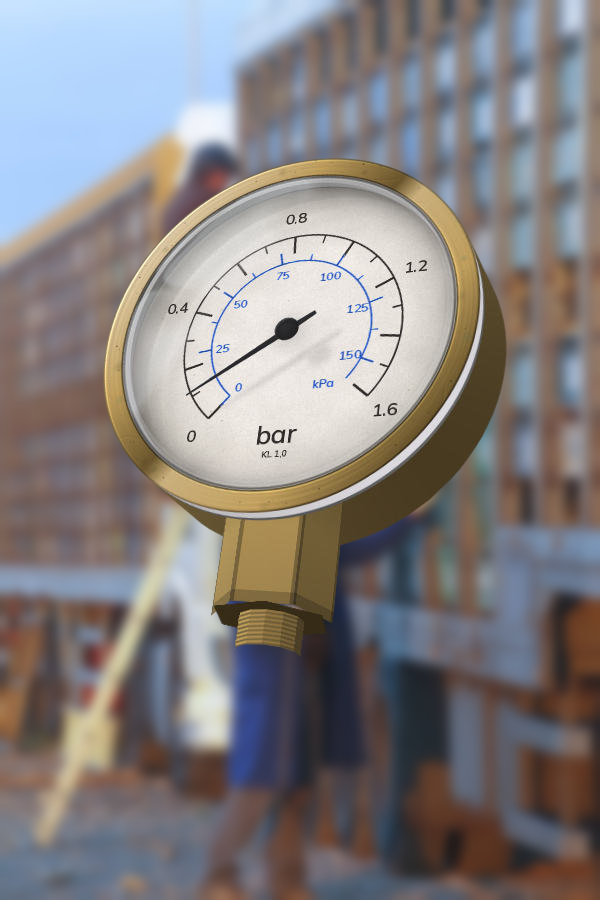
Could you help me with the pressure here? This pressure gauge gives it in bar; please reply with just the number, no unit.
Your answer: 0.1
